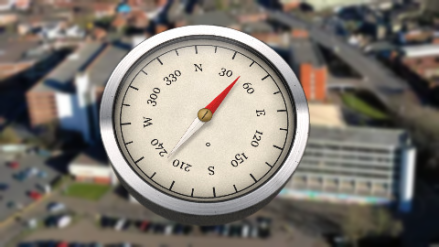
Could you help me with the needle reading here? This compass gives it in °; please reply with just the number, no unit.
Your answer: 45
